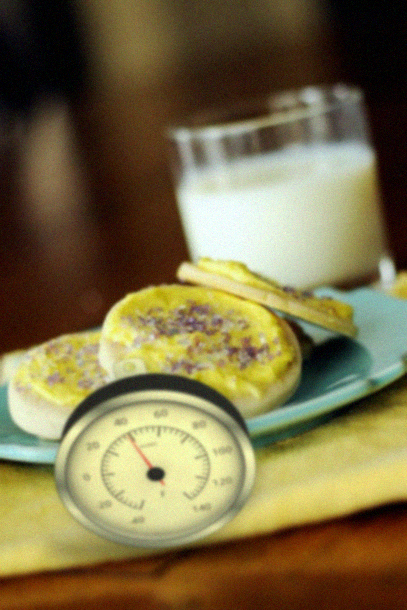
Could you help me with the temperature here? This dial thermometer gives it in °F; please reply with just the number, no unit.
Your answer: 40
